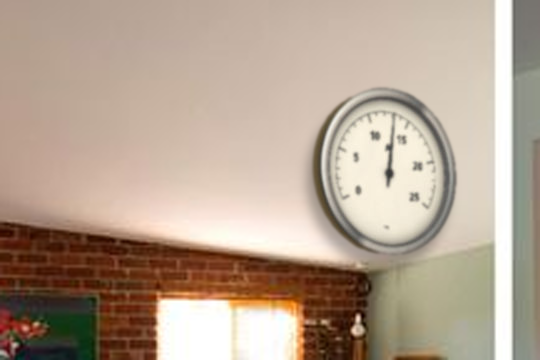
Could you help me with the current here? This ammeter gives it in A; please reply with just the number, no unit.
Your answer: 13
